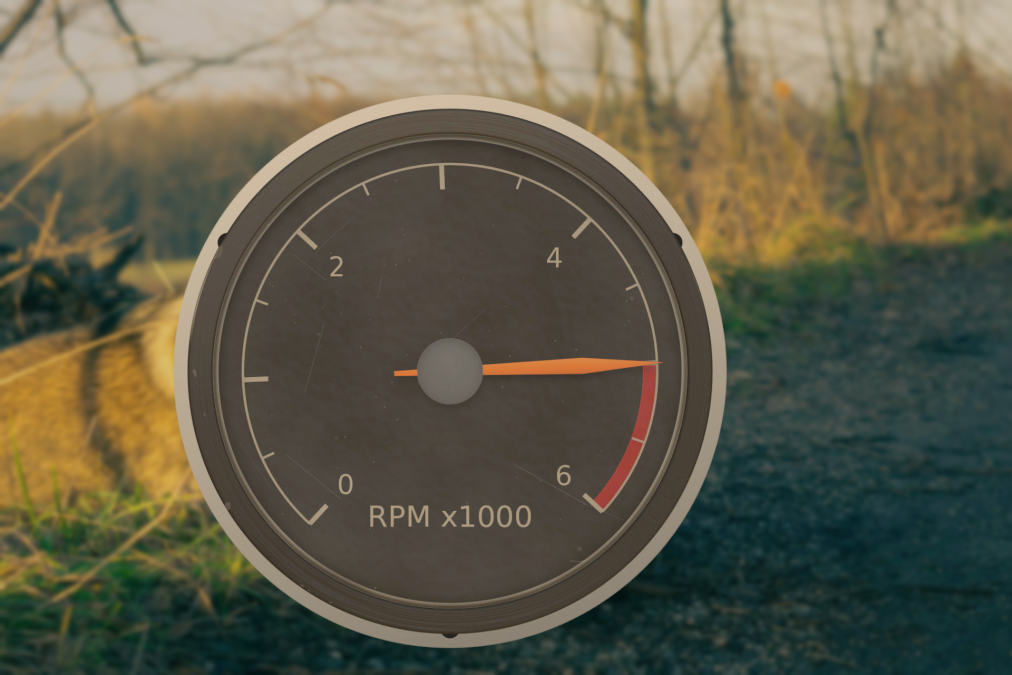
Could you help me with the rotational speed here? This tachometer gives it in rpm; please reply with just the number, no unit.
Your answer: 5000
